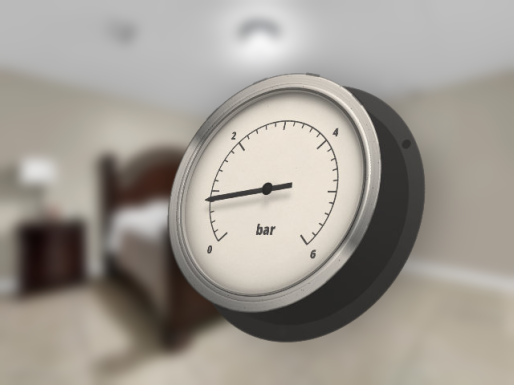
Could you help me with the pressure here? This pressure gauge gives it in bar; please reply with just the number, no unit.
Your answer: 0.8
